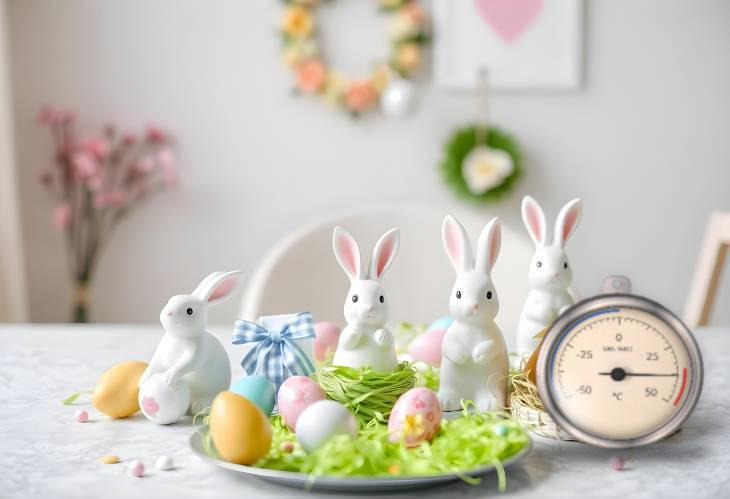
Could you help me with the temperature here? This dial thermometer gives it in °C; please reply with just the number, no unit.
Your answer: 37.5
